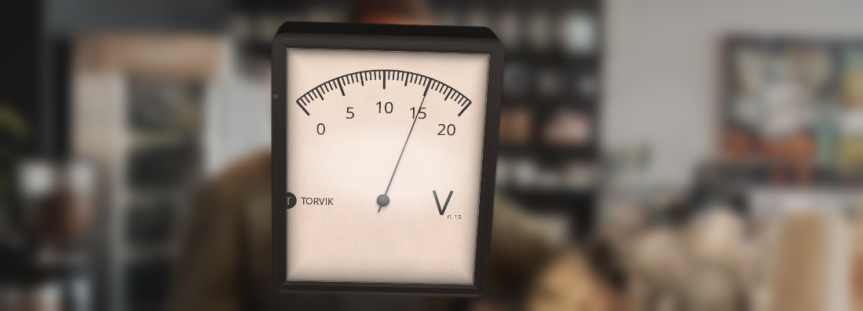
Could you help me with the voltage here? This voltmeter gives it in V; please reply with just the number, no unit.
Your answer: 15
